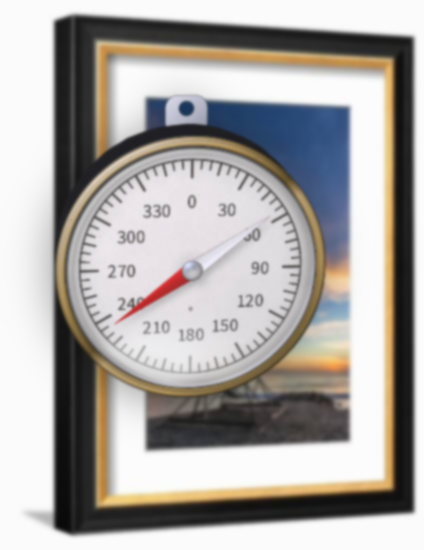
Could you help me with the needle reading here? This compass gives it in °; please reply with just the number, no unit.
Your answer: 235
